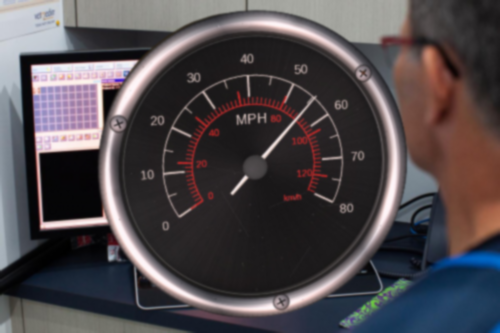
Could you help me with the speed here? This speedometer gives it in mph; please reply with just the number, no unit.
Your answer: 55
